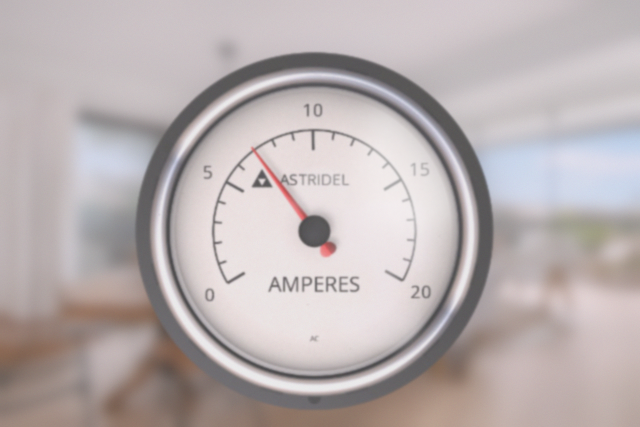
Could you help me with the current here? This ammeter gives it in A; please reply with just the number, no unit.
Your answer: 7
